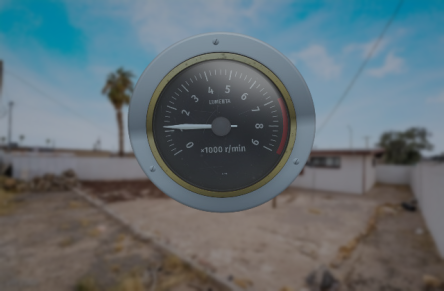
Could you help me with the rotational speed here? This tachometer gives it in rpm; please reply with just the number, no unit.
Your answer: 1200
